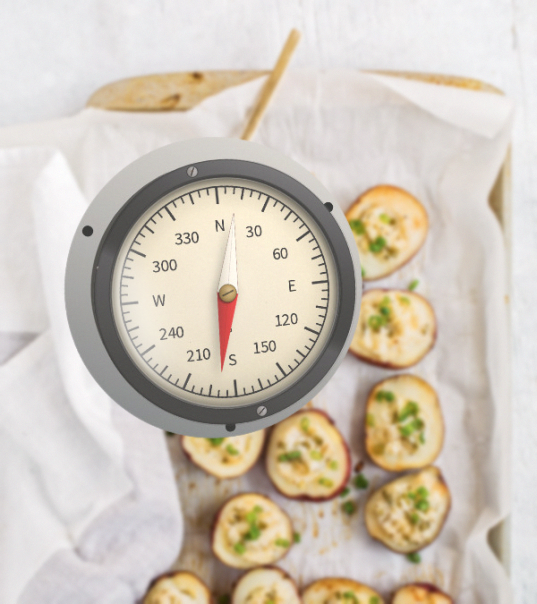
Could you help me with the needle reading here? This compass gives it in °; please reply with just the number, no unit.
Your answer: 190
